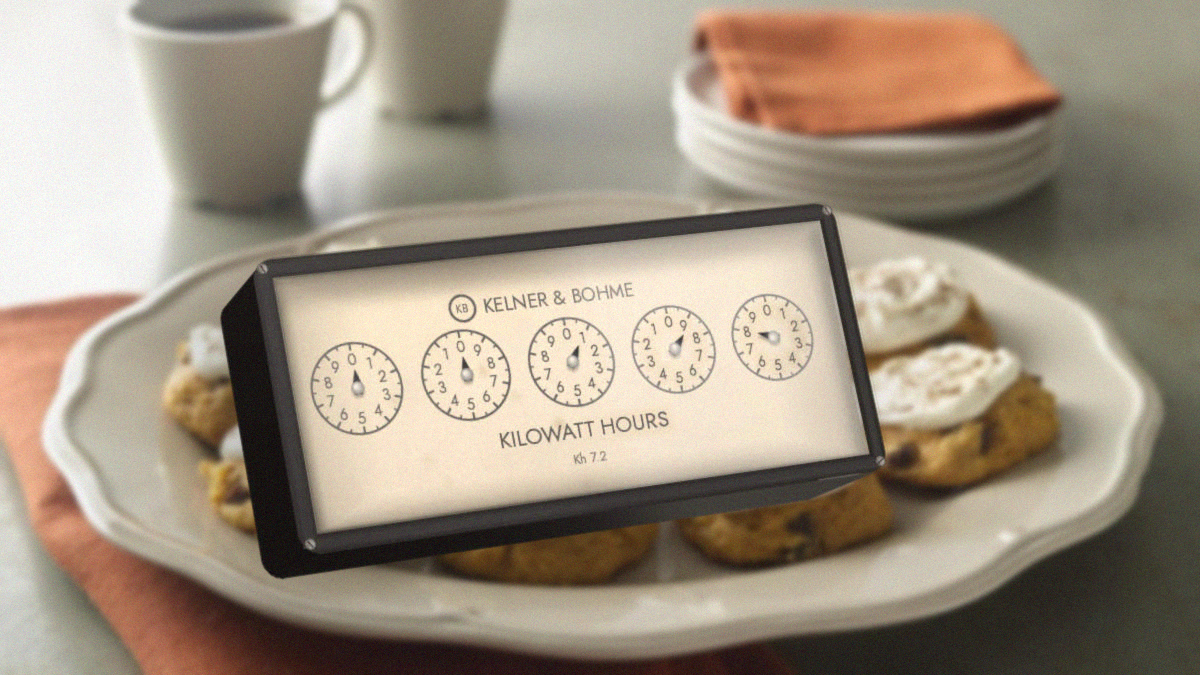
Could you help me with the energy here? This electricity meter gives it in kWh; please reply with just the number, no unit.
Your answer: 88
